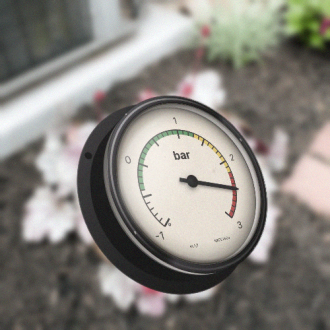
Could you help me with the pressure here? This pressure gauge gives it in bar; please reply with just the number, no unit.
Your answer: 2.5
